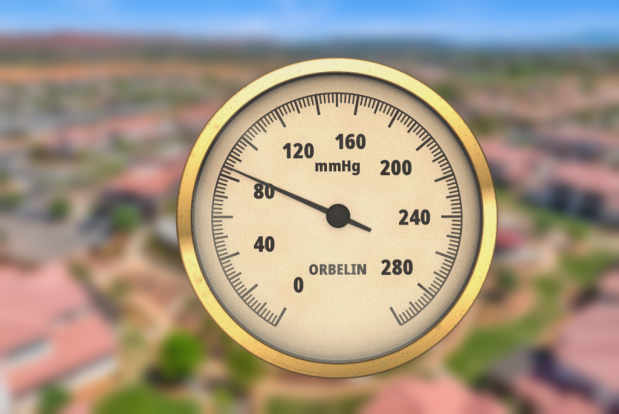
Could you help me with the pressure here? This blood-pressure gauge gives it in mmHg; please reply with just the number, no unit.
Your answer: 84
